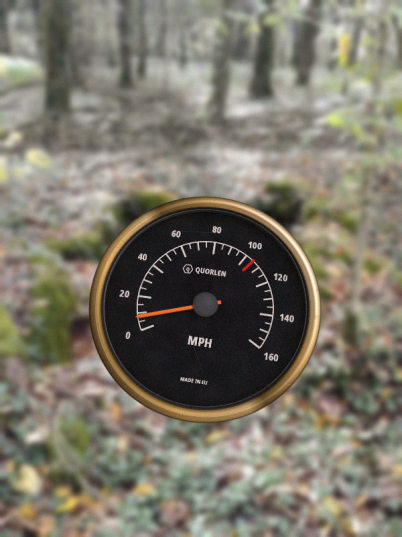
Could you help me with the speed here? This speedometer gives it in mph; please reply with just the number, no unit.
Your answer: 7.5
